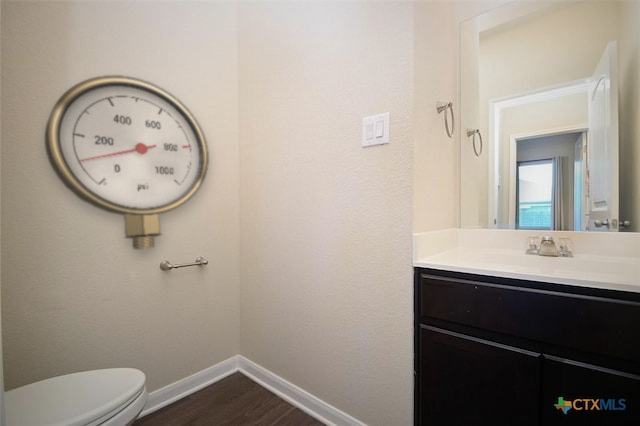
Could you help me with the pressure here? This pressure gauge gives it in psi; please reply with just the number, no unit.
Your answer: 100
